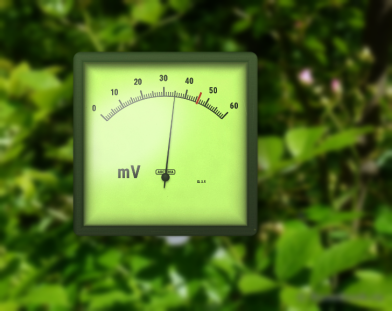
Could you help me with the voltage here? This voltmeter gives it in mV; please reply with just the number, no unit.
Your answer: 35
